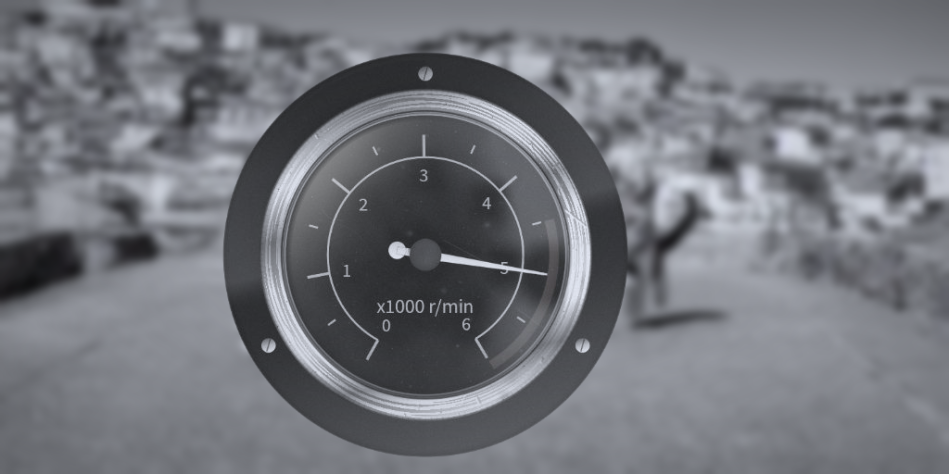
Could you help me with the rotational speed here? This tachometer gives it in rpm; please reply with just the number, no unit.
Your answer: 5000
